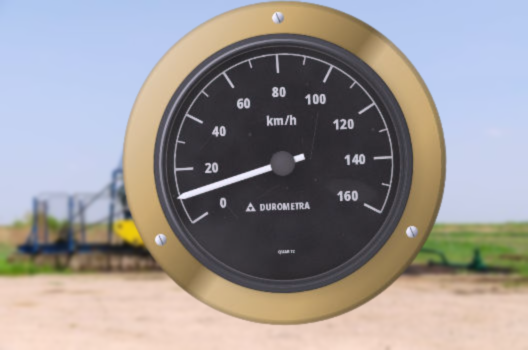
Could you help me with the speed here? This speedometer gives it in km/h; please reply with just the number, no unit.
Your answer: 10
